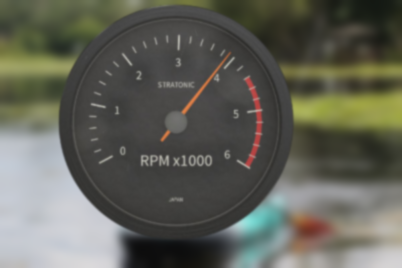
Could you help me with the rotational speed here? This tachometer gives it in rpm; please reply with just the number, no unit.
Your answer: 3900
